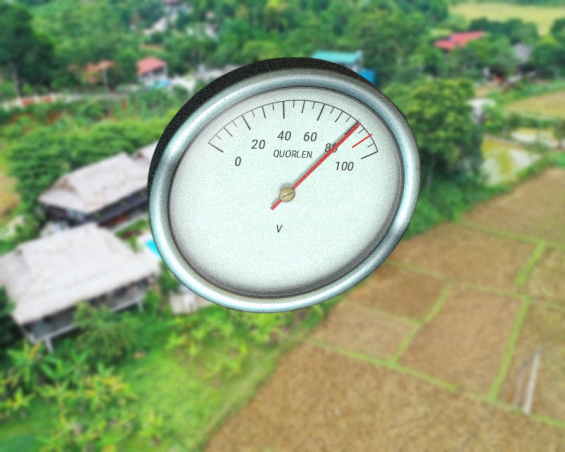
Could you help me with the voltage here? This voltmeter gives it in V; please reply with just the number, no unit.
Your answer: 80
